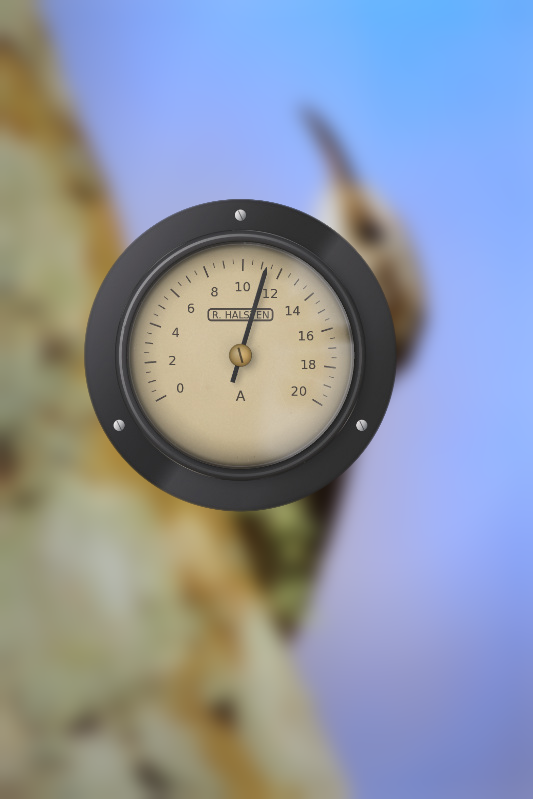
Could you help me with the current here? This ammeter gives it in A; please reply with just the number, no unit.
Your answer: 11.25
